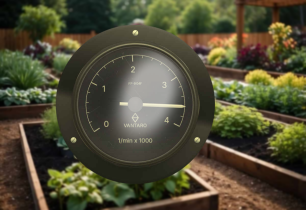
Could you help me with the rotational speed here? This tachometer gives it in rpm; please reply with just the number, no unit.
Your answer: 3600
